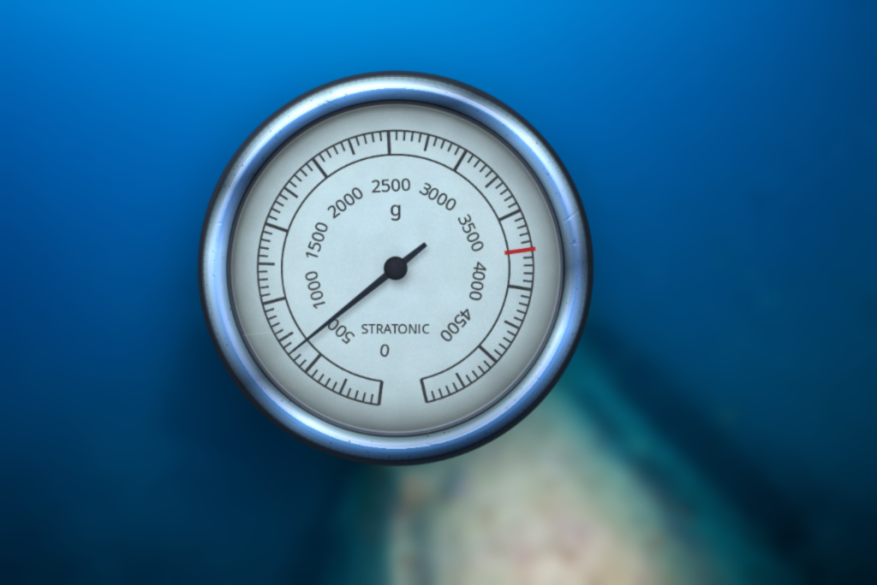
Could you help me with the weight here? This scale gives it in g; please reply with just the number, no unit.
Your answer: 650
